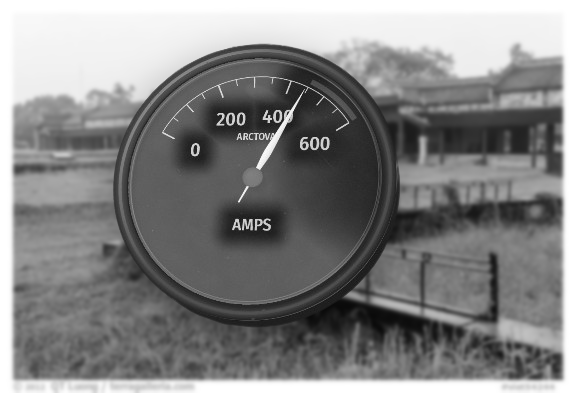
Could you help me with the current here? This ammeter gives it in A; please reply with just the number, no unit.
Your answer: 450
